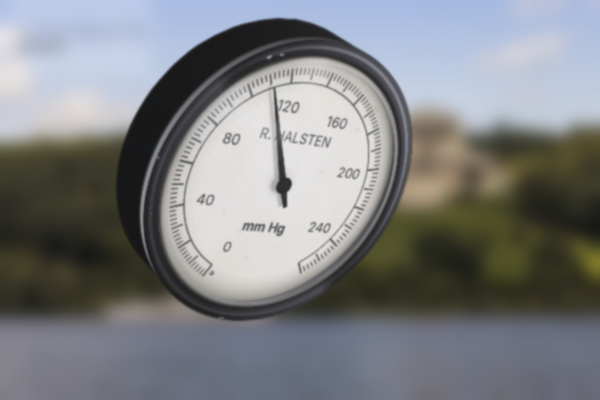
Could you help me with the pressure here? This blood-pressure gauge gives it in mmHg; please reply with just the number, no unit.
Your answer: 110
